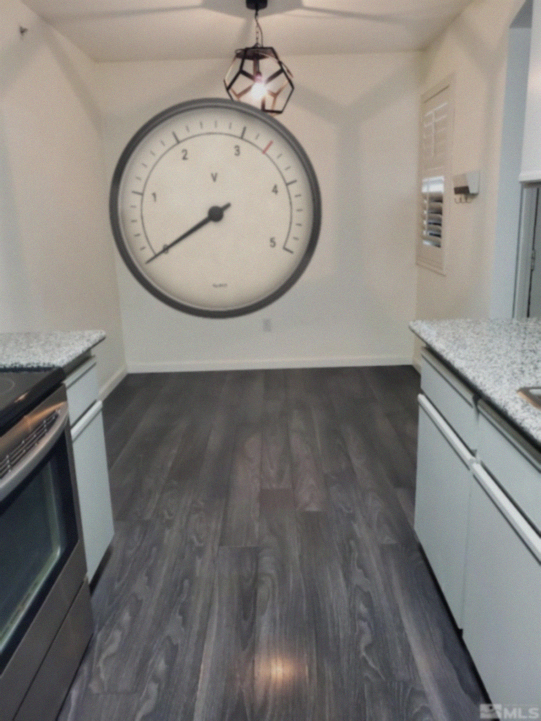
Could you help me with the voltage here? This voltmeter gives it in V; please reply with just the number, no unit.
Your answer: 0
